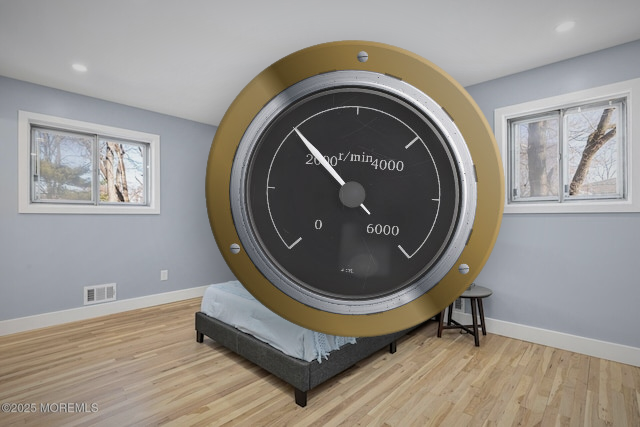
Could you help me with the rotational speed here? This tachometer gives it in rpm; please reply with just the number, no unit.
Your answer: 2000
